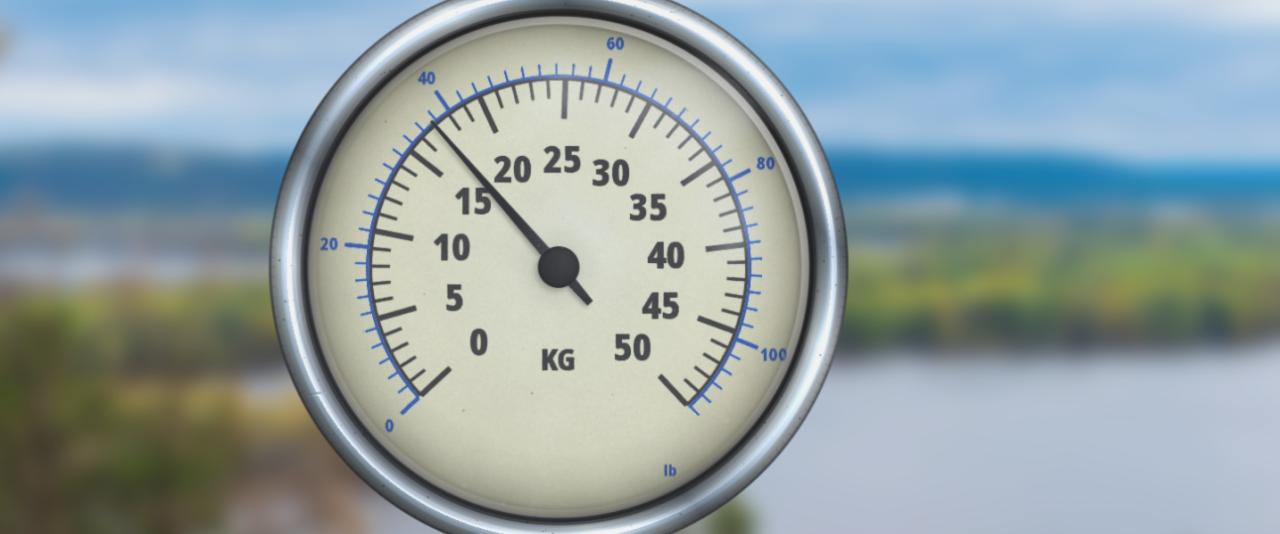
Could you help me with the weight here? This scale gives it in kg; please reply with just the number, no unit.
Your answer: 17
